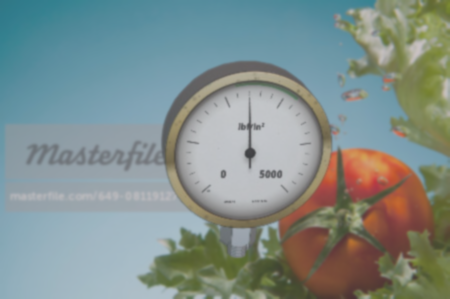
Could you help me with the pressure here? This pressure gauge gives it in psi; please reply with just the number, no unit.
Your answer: 2400
